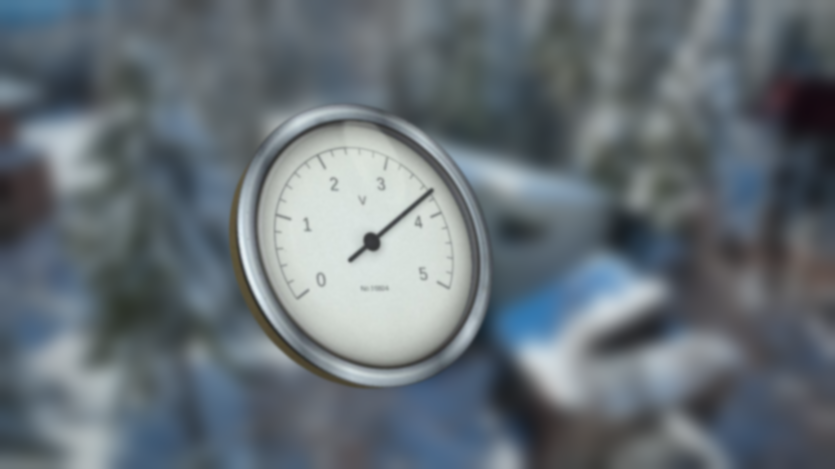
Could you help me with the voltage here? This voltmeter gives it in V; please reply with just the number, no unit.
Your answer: 3.7
